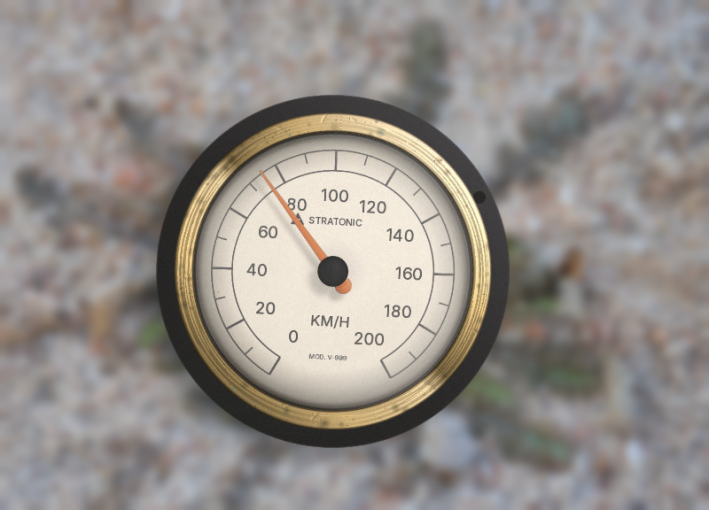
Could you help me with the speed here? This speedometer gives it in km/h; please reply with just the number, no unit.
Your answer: 75
